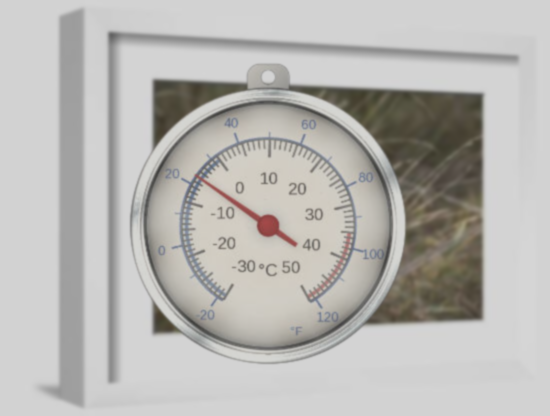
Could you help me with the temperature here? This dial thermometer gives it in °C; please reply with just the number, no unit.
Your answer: -5
